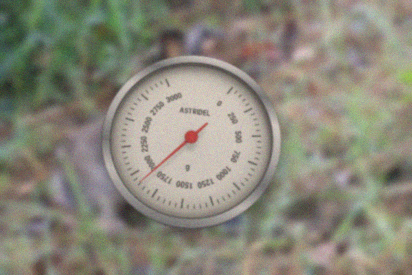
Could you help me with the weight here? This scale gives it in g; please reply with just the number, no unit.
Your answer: 1900
